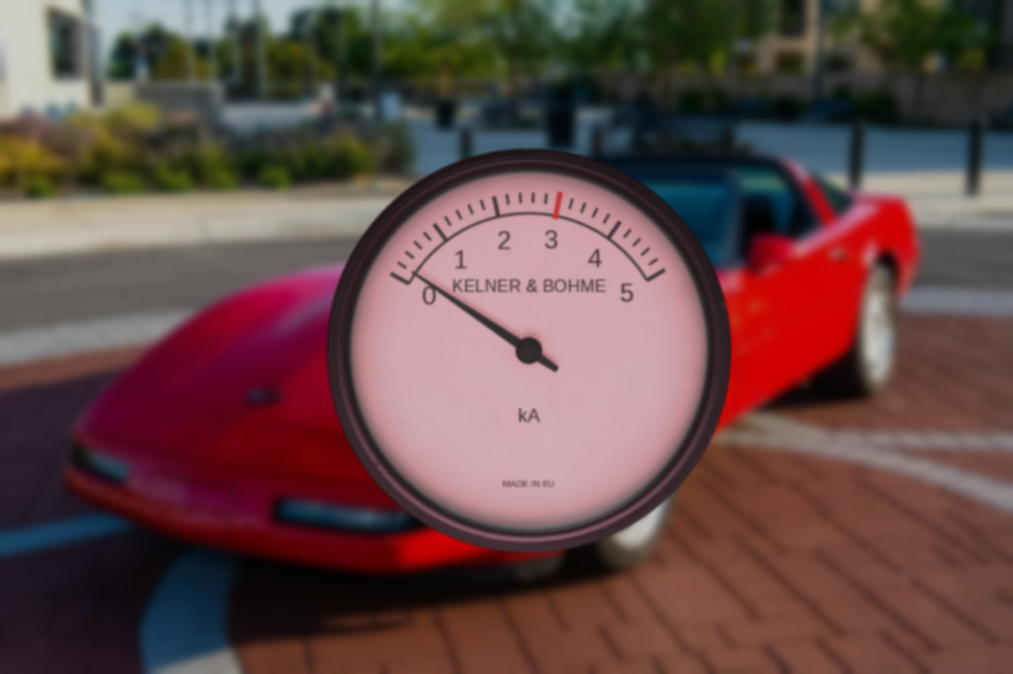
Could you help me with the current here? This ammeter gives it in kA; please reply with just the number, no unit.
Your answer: 0.2
